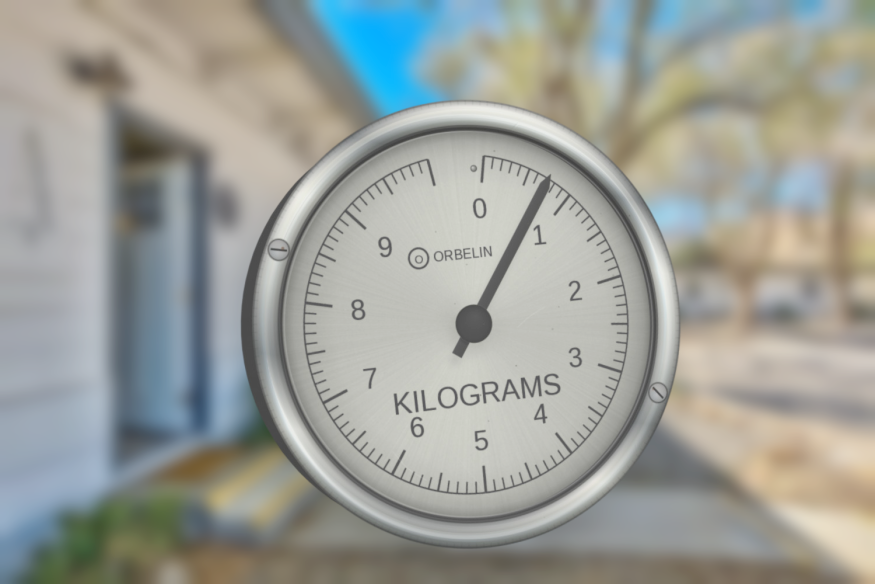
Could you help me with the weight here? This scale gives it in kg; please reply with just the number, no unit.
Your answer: 0.7
